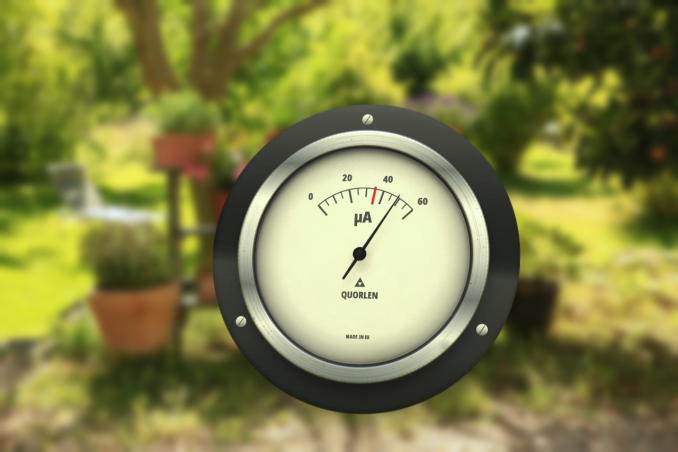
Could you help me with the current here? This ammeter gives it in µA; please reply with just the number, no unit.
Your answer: 50
